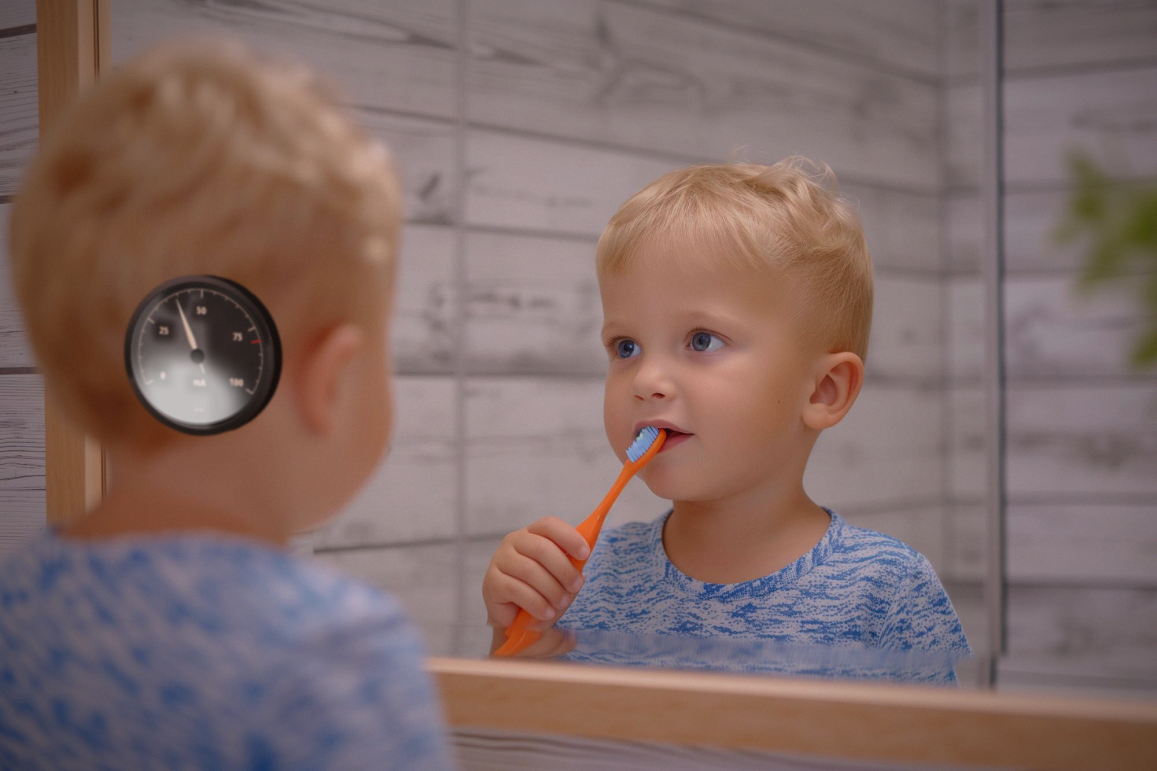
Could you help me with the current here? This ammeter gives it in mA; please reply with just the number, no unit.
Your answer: 40
